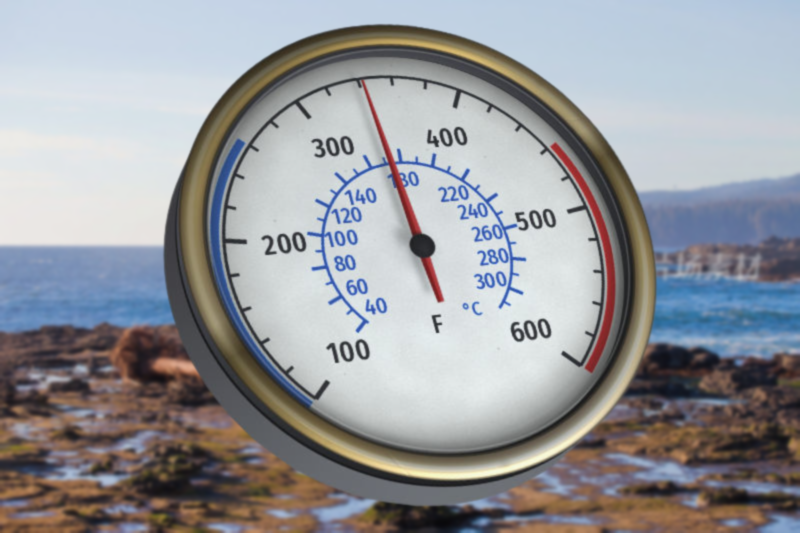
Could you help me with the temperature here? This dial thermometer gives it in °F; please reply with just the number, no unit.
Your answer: 340
